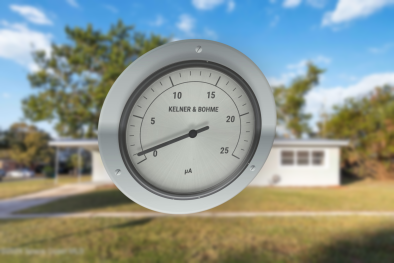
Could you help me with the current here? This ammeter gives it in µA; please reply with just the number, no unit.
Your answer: 1
